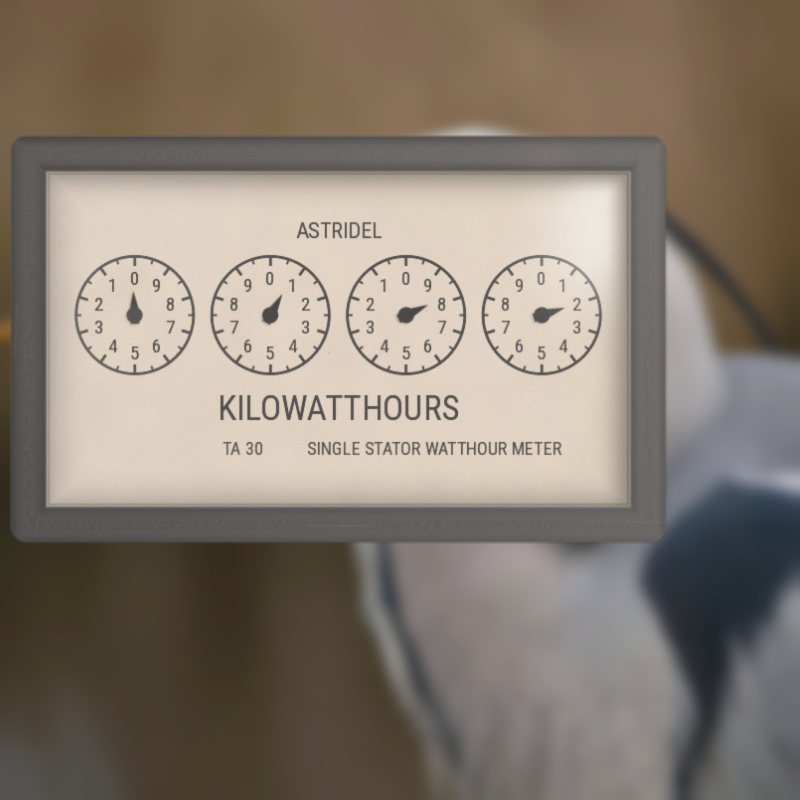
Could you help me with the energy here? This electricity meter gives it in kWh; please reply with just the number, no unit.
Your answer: 82
